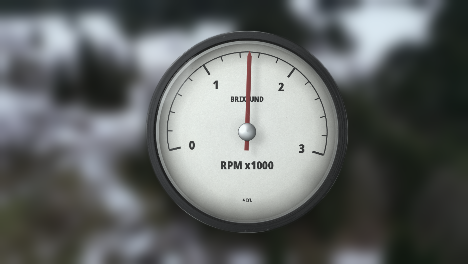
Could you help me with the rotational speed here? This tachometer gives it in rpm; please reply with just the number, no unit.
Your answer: 1500
